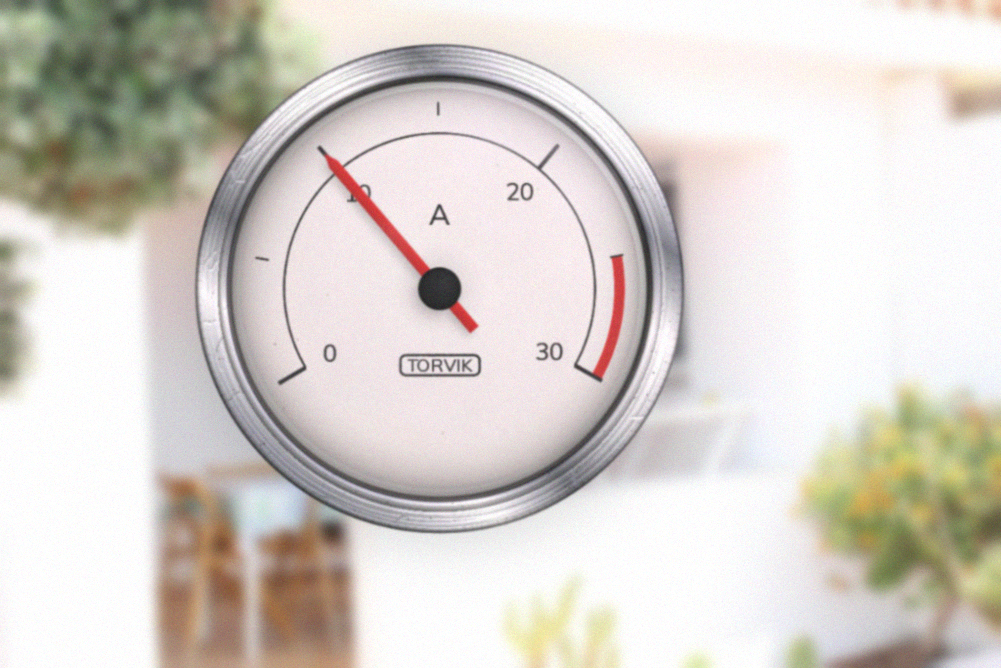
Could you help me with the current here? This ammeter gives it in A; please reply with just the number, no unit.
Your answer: 10
